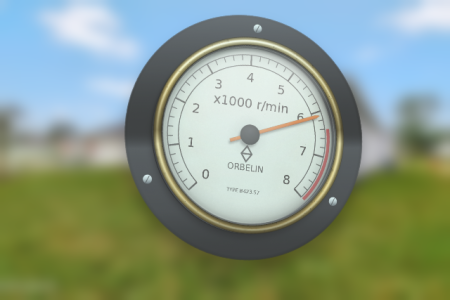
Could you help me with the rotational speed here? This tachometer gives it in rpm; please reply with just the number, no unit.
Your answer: 6100
